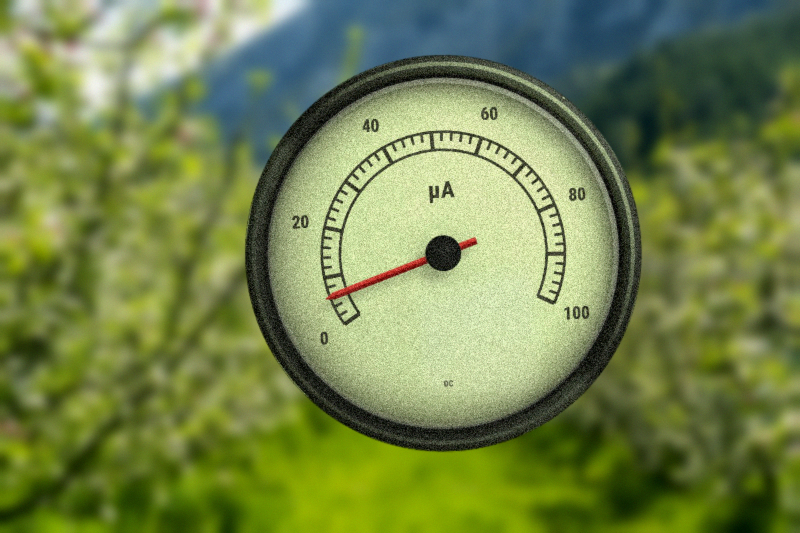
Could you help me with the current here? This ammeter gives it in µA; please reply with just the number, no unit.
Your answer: 6
